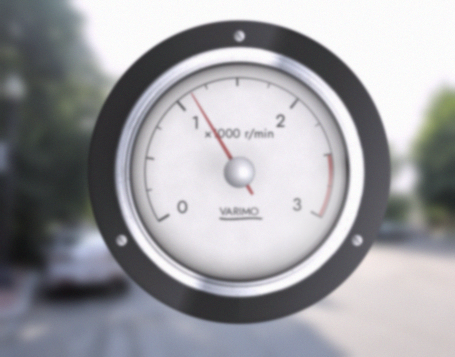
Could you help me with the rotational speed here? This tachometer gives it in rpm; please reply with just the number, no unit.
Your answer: 1125
